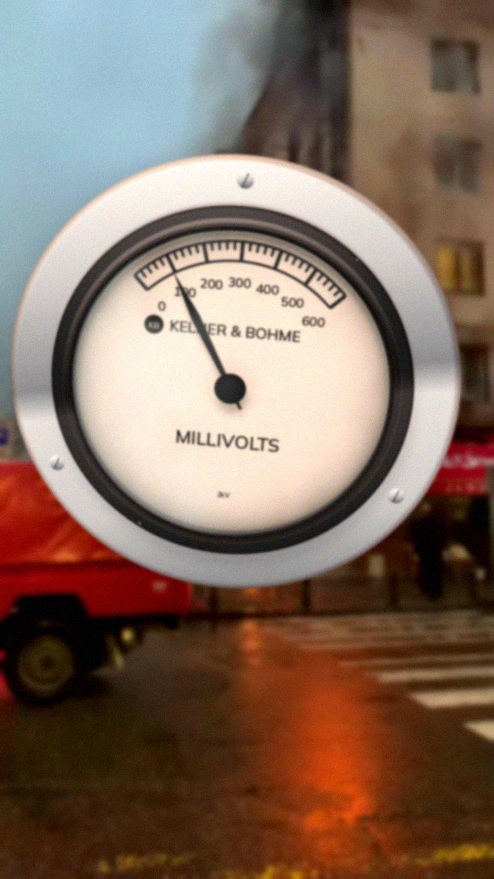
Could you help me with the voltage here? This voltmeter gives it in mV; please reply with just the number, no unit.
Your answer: 100
